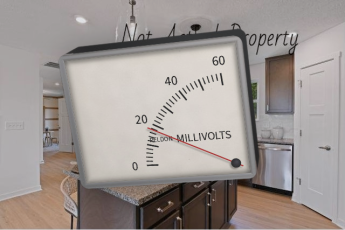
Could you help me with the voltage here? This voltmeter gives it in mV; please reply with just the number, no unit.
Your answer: 18
